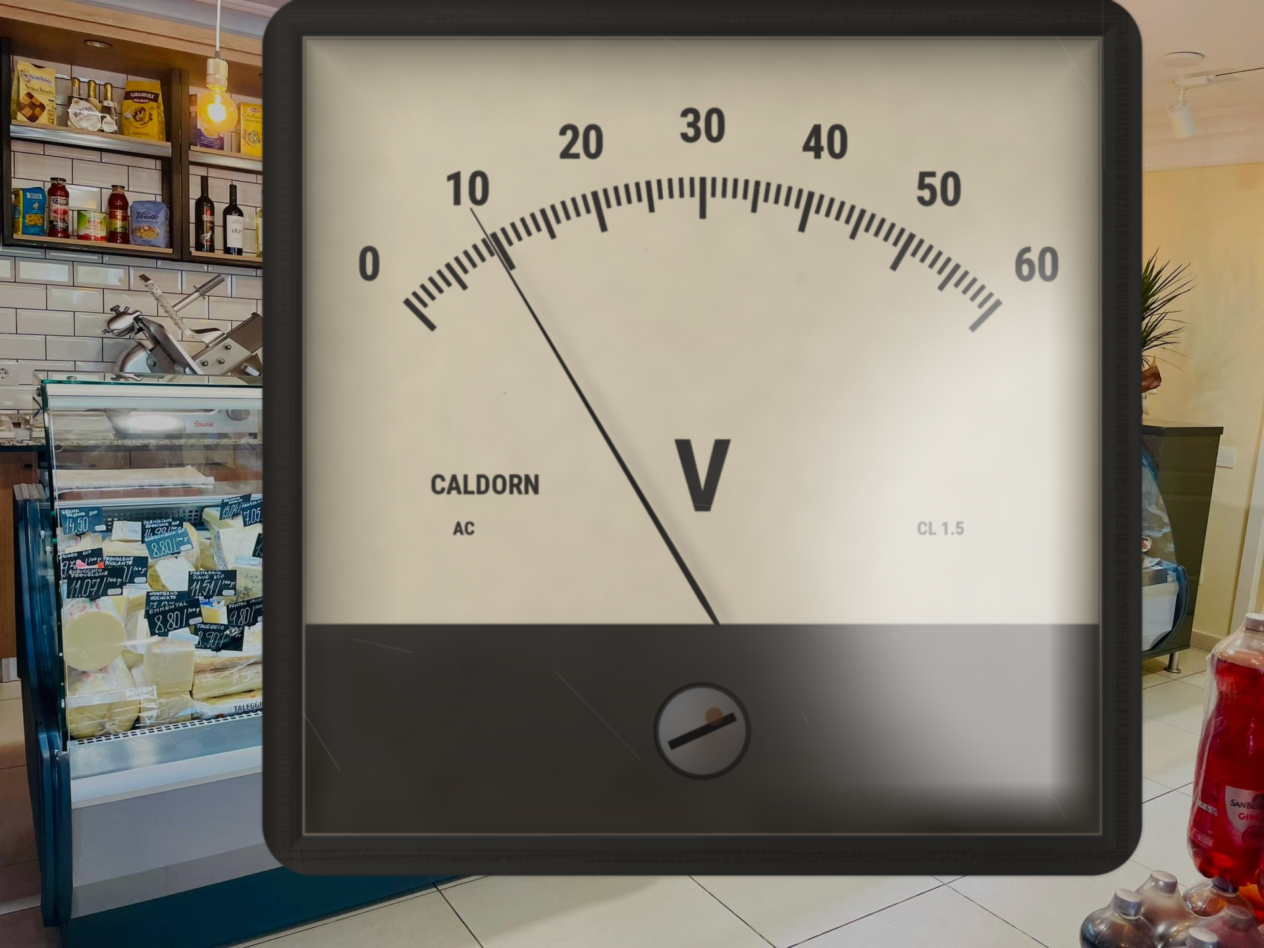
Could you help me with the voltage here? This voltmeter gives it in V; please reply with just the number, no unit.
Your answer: 9.5
